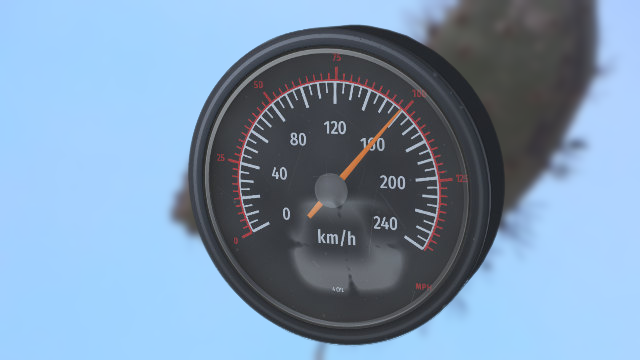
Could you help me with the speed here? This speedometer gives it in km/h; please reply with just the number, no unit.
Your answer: 160
